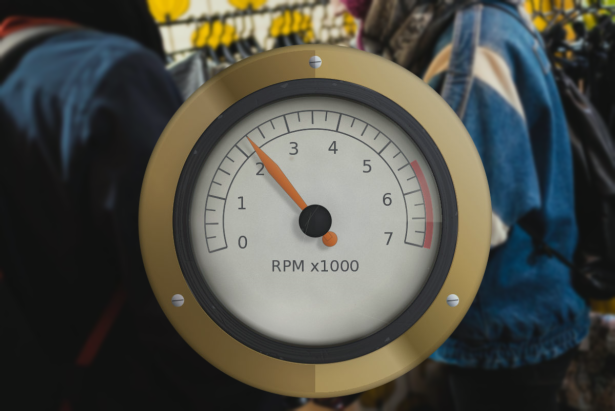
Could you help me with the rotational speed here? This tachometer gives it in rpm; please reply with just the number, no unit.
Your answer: 2250
